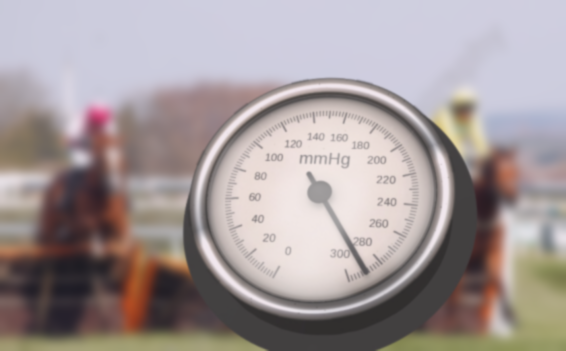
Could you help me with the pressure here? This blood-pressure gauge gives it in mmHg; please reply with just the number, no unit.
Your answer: 290
